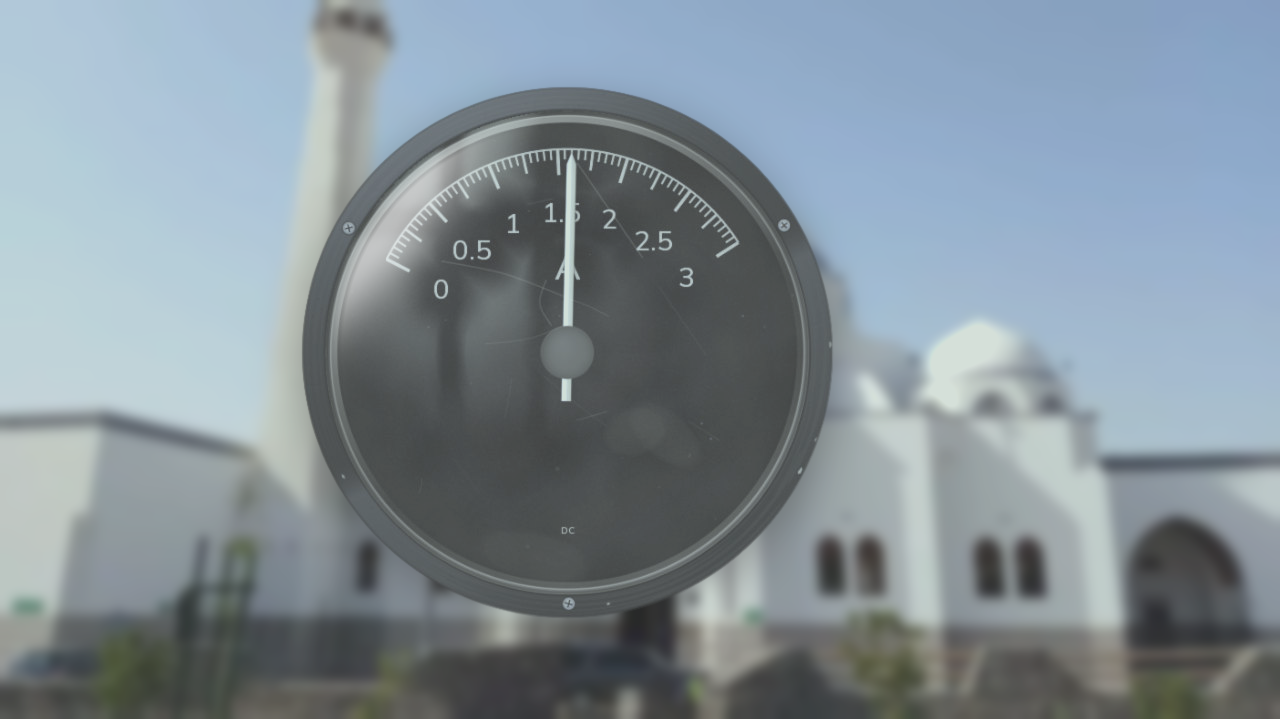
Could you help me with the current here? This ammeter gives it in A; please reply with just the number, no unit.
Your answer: 1.6
